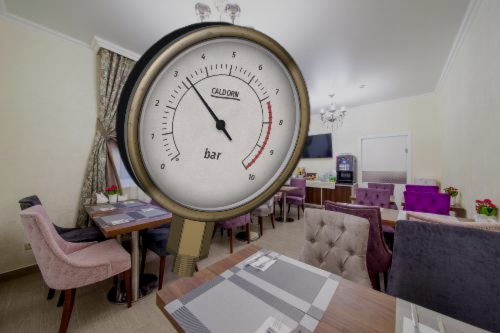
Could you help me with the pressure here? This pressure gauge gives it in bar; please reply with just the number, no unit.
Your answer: 3.2
